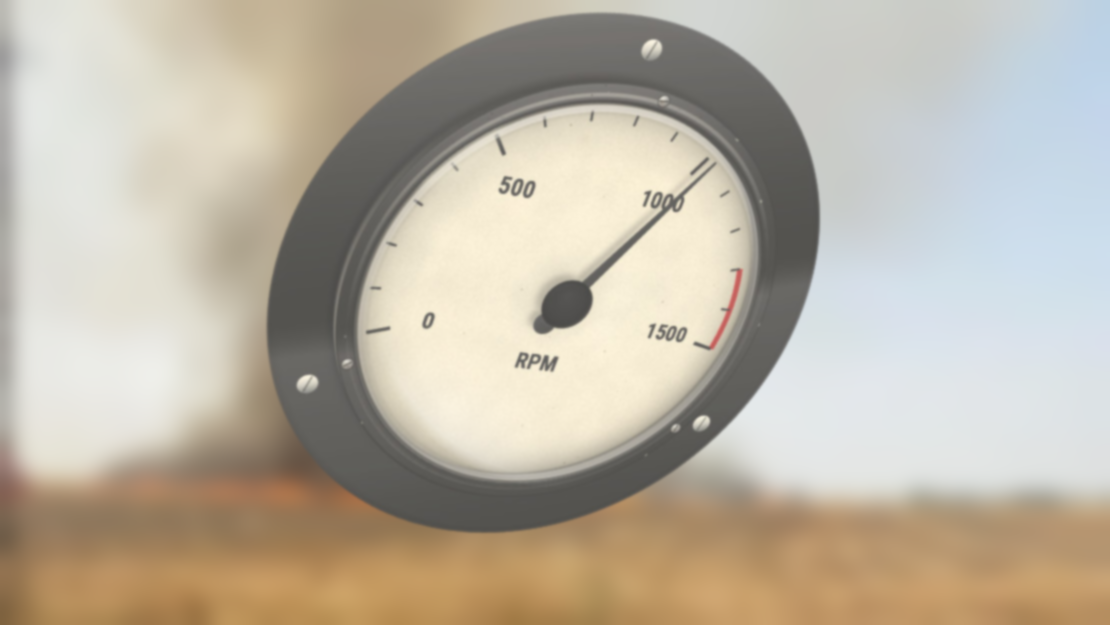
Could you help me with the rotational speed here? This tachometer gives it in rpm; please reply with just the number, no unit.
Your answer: 1000
